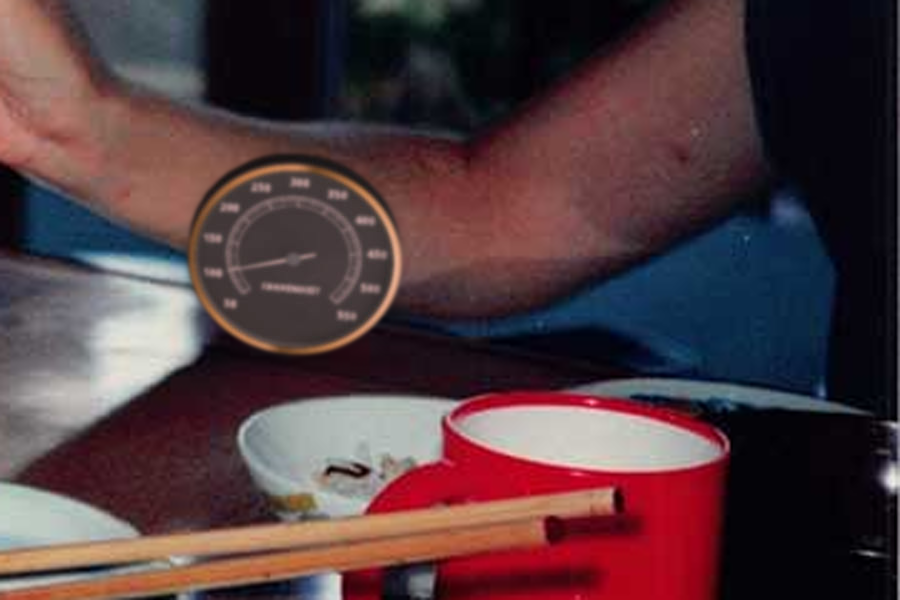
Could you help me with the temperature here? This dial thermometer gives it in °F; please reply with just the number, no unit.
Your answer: 100
